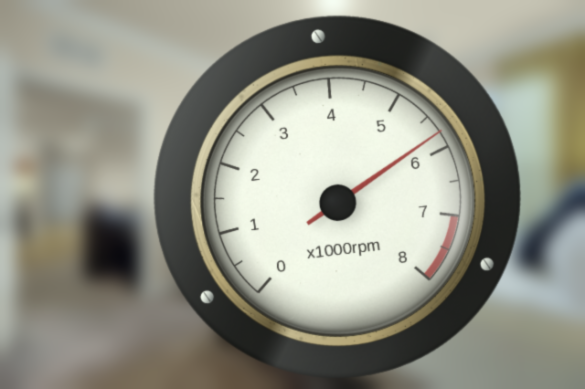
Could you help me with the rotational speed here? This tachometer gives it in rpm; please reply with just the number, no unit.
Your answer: 5750
